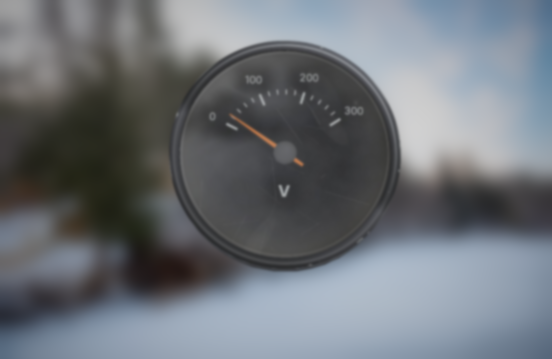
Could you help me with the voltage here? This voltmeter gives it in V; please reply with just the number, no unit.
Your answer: 20
